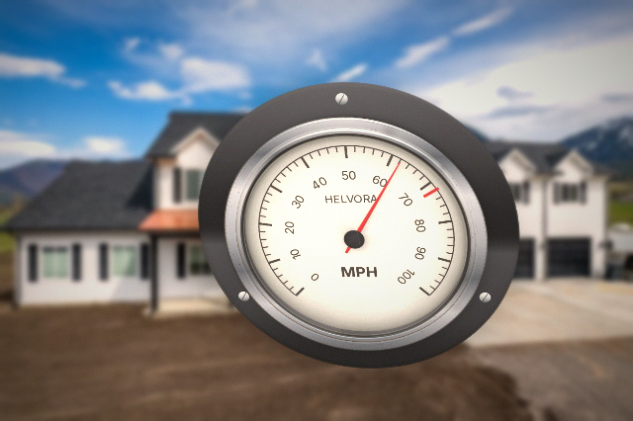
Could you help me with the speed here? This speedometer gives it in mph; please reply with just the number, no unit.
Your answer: 62
